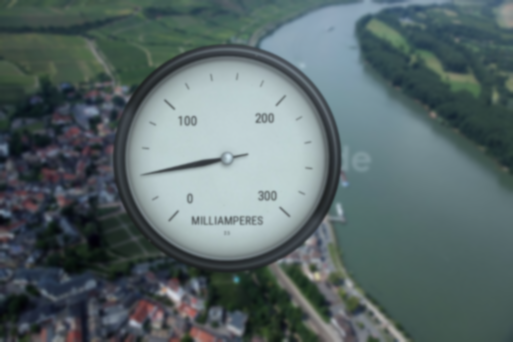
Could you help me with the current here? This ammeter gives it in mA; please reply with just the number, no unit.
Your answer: 40
